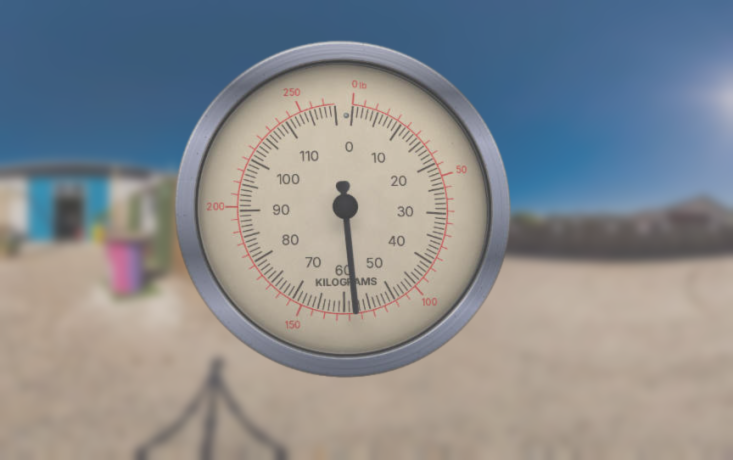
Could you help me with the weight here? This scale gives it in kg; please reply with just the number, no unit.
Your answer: 58
